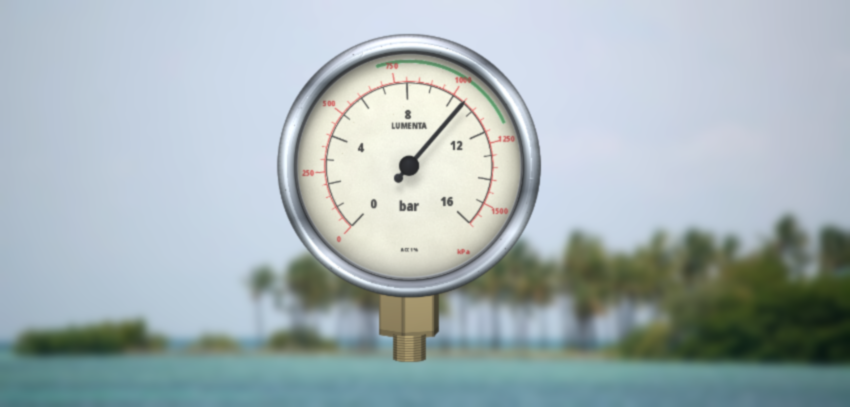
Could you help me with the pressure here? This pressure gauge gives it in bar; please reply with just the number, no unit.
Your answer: 10.5
